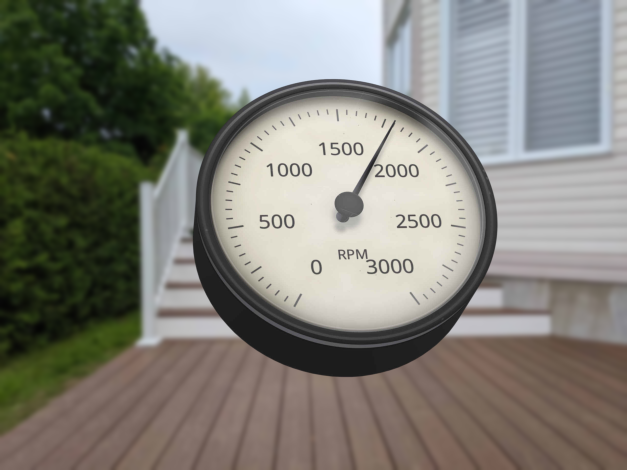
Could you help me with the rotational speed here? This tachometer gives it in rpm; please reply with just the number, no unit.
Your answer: 1800
